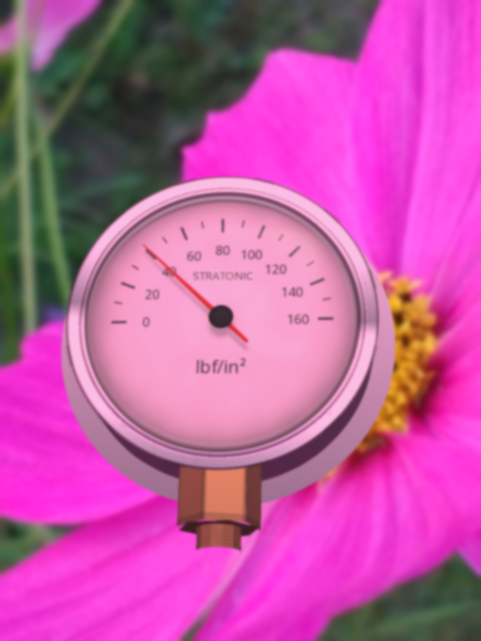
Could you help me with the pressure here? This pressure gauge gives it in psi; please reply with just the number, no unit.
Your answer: 40
